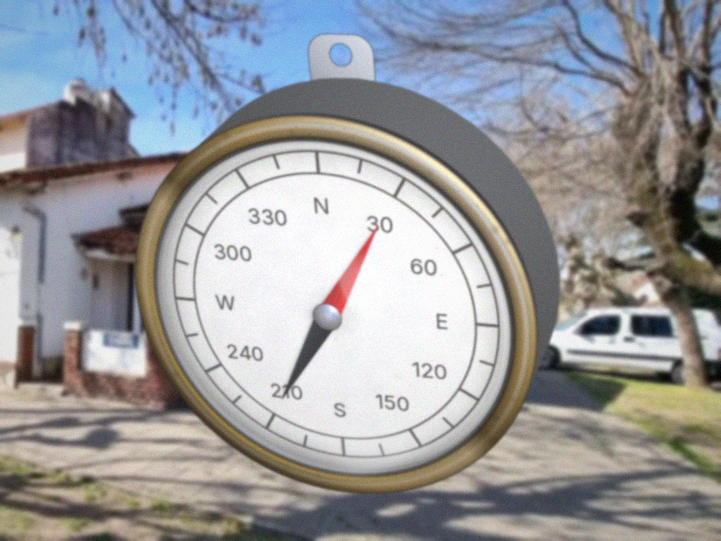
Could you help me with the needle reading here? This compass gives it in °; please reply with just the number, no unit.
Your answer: 30
